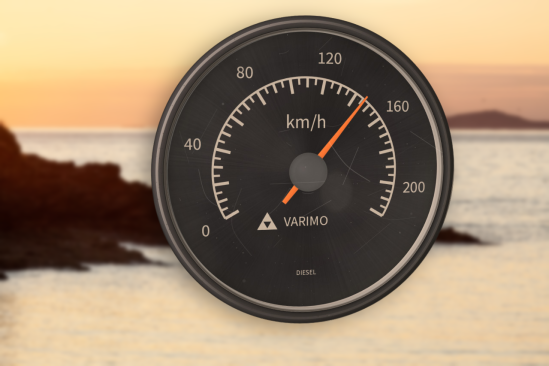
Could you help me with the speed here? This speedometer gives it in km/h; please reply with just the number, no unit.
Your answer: 145
